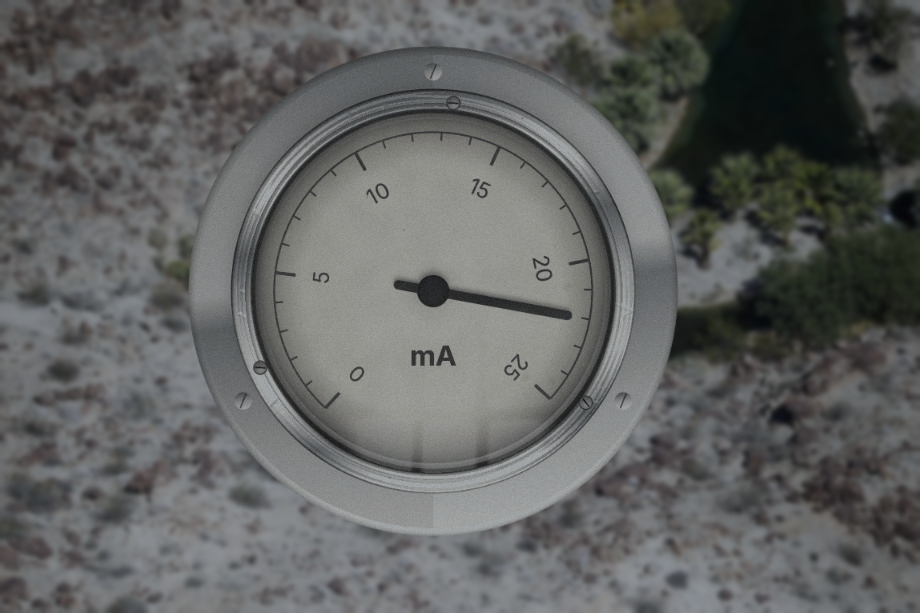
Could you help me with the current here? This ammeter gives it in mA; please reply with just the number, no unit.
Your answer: 22
